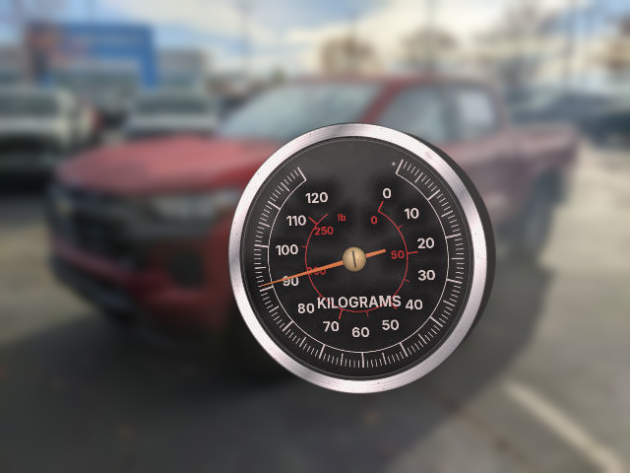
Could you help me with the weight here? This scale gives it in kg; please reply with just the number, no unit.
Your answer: 91
